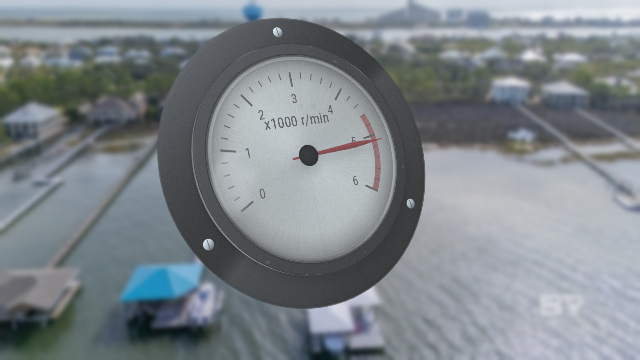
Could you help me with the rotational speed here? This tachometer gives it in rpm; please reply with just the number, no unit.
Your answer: 5100
